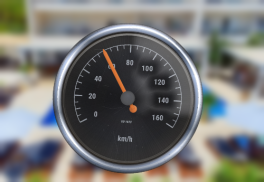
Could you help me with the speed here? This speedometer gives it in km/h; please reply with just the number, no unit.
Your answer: 60
